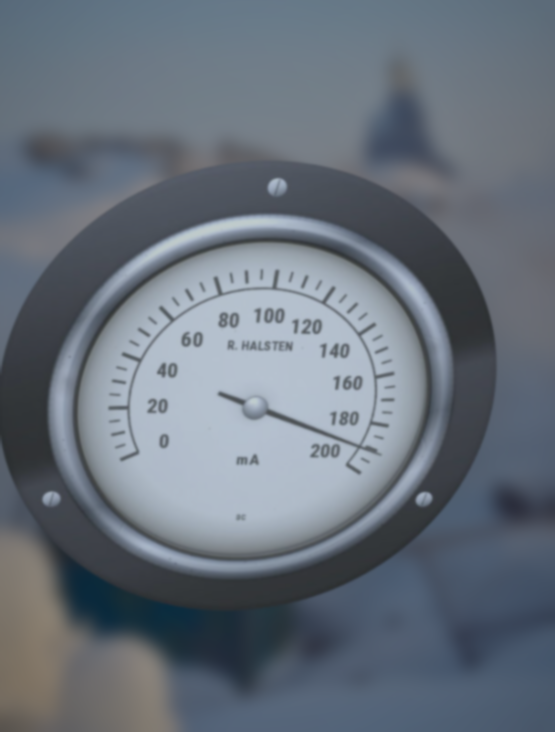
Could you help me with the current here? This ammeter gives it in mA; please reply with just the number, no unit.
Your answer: 190
